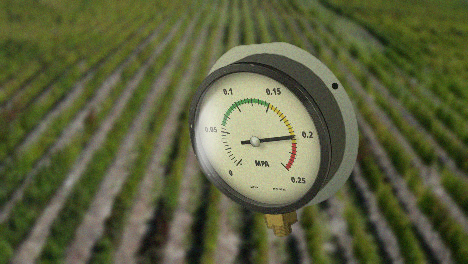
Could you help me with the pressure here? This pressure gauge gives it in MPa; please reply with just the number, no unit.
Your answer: 0.2
